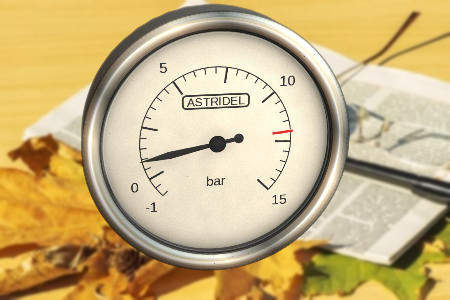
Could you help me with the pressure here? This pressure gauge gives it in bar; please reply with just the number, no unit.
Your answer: 1
